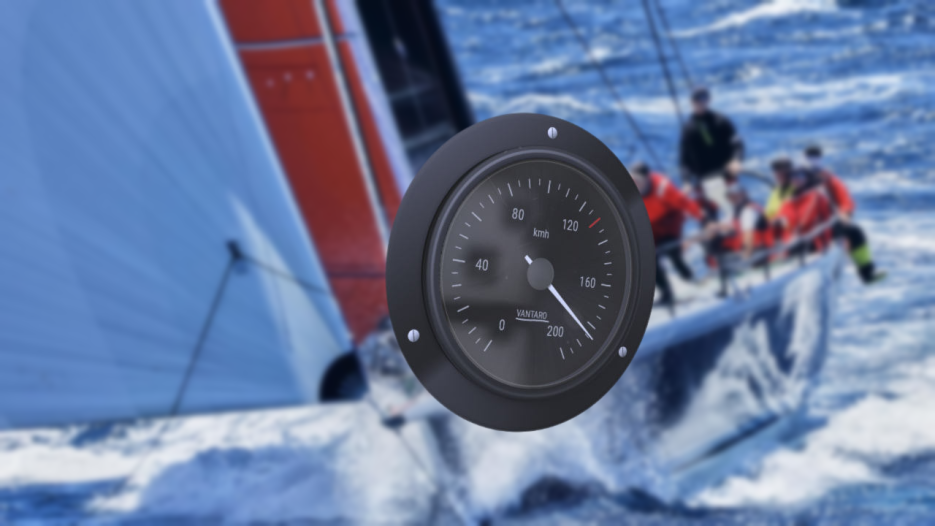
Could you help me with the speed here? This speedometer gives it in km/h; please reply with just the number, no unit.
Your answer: 185
